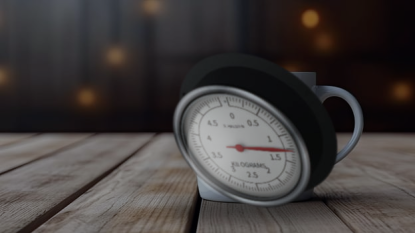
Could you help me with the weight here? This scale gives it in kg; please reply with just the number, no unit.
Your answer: 1.25
